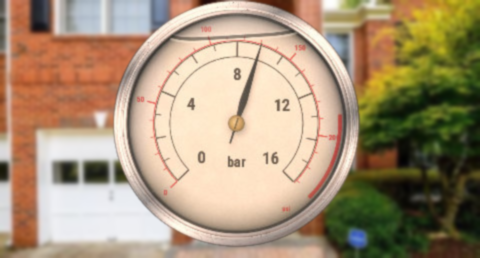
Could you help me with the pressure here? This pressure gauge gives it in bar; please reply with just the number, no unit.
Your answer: 9
